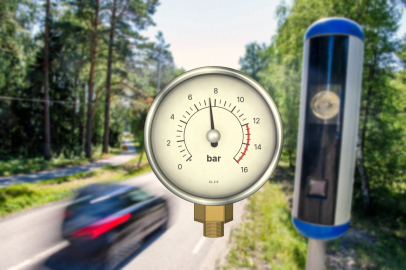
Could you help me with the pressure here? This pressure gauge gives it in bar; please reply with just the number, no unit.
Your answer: 7.5
